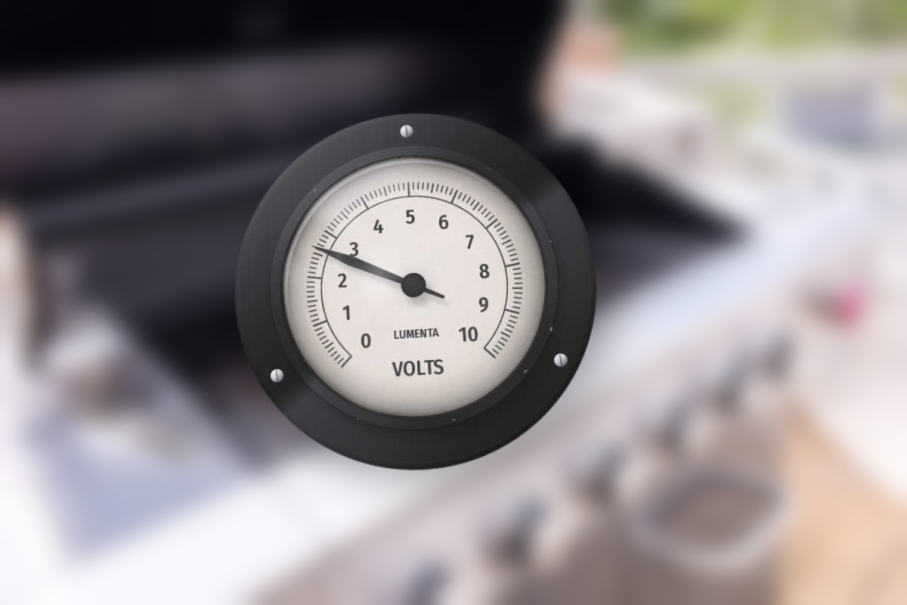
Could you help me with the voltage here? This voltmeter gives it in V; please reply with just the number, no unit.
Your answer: 2.6
